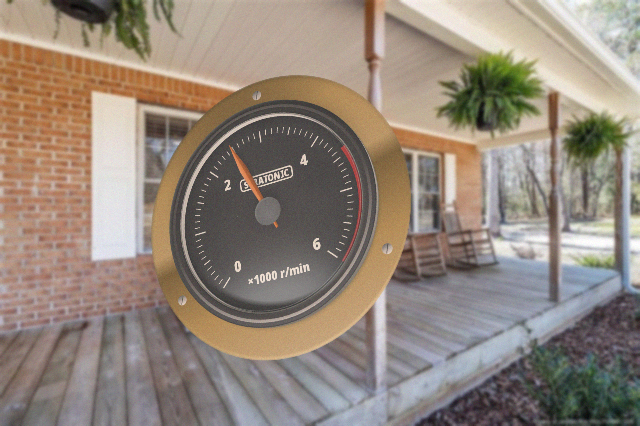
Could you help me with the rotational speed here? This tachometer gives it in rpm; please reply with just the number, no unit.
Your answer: 2500
